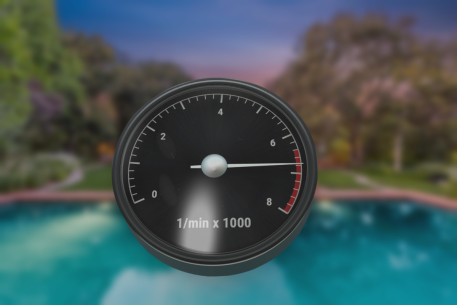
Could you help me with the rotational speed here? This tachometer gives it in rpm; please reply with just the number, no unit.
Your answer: 6800
